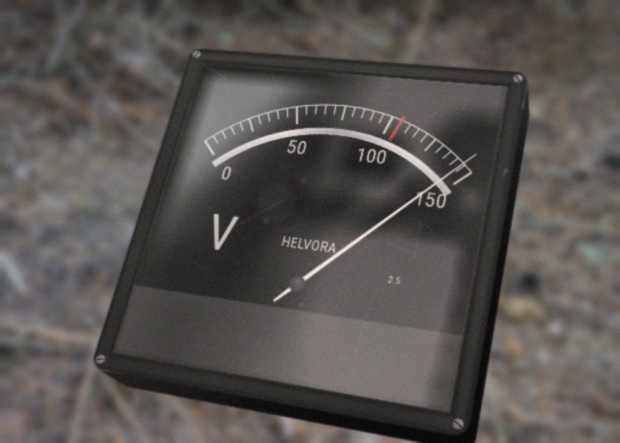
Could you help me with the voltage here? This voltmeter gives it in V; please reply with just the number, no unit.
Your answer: 145
